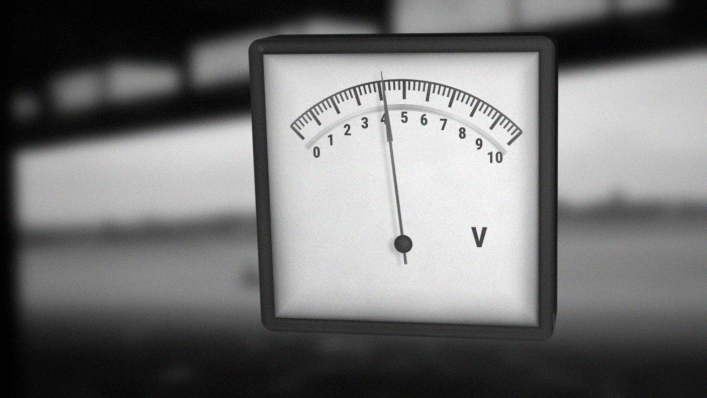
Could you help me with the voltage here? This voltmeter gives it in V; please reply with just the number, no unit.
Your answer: 4.2
